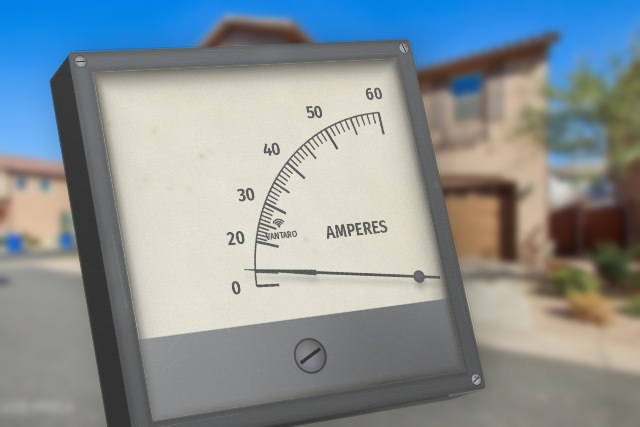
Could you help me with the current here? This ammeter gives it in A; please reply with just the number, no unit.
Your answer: 10
